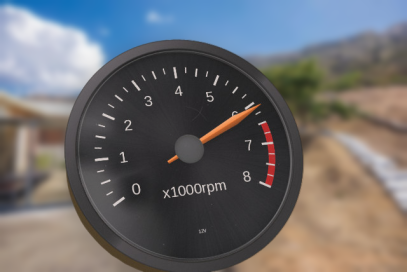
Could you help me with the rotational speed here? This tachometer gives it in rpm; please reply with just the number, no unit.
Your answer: 6125
